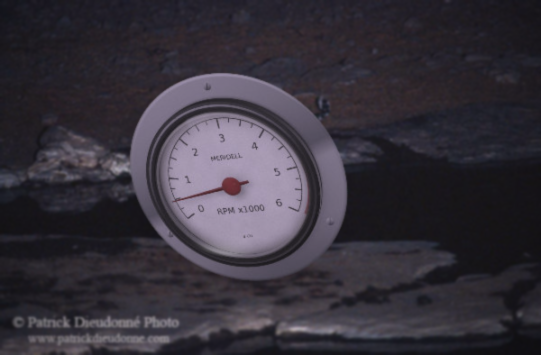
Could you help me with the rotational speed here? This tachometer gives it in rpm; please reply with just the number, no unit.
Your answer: 500
